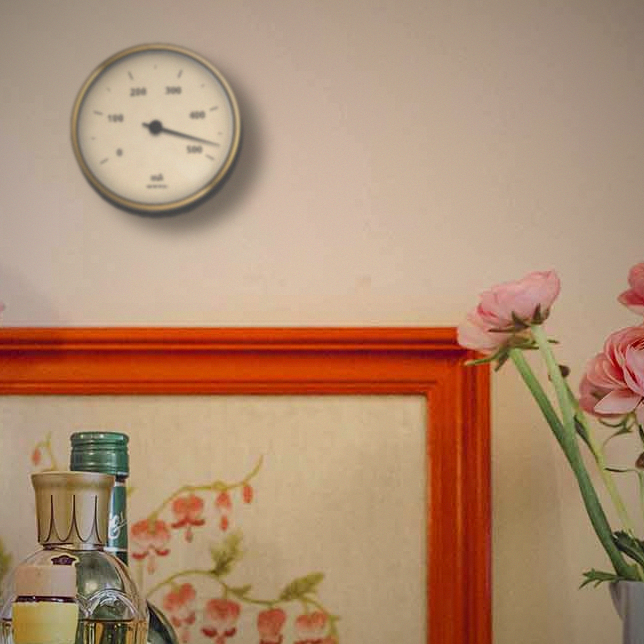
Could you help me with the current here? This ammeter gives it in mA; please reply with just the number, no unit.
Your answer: 475
